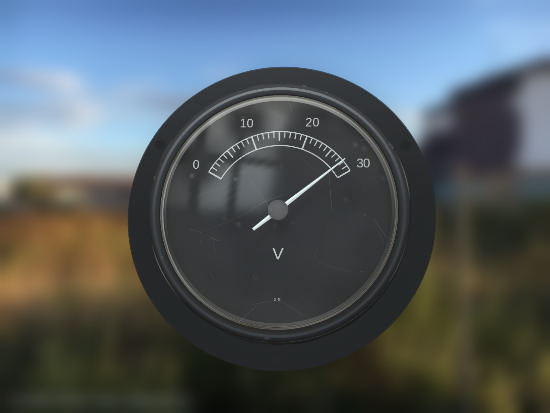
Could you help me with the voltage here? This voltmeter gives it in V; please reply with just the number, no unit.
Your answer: 28
